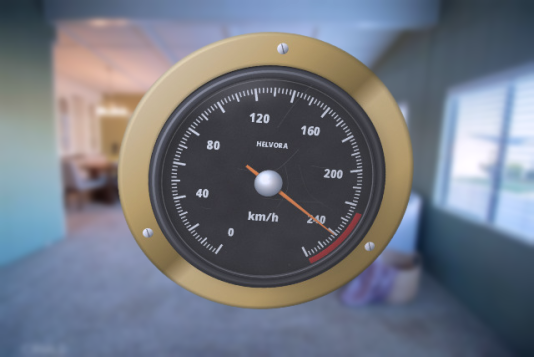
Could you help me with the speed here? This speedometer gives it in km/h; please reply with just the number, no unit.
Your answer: 240
